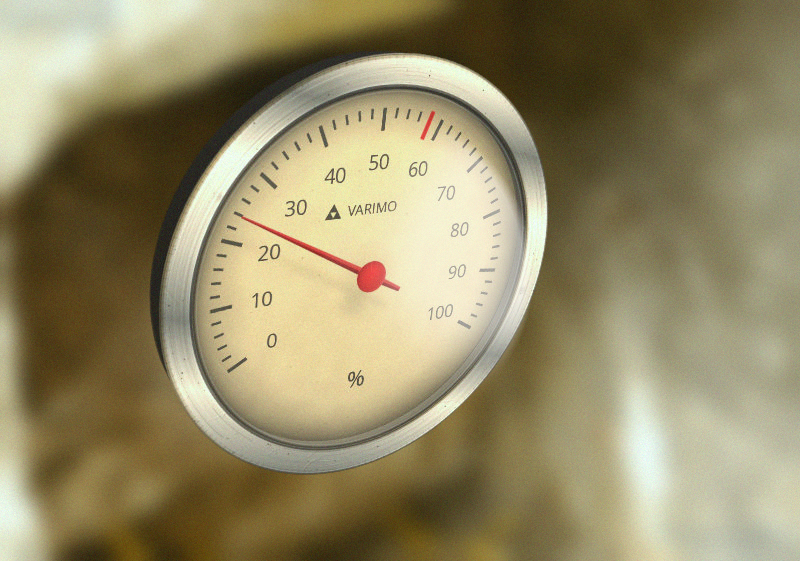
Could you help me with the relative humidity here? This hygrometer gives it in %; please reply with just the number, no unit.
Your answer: 24
